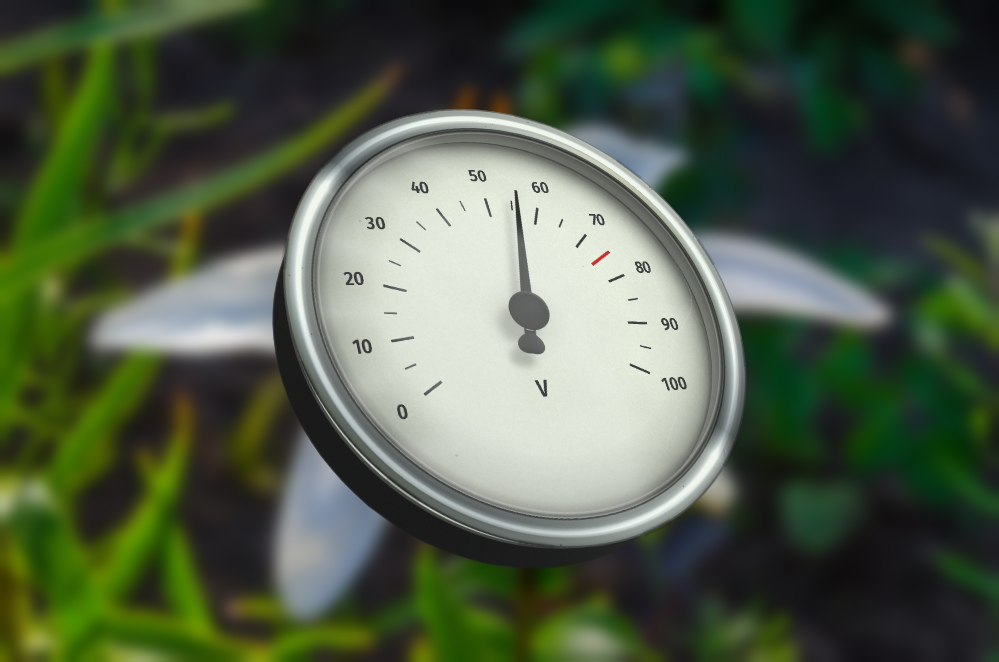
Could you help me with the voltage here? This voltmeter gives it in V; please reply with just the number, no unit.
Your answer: 55
